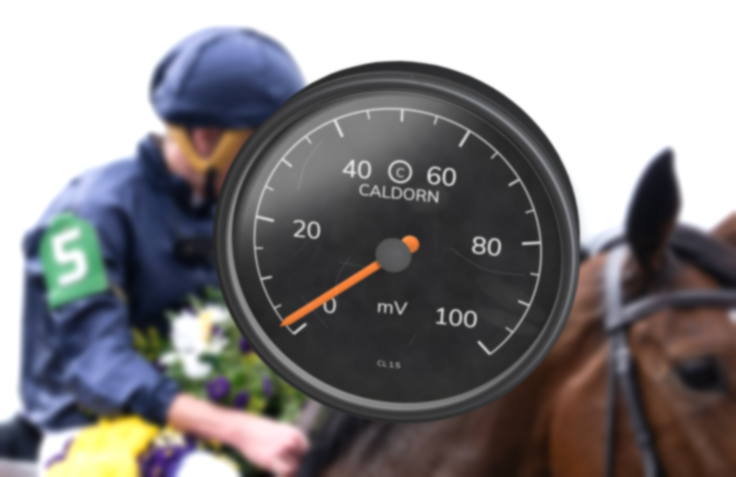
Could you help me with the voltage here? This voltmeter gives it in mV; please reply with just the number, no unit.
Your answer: 2.5
